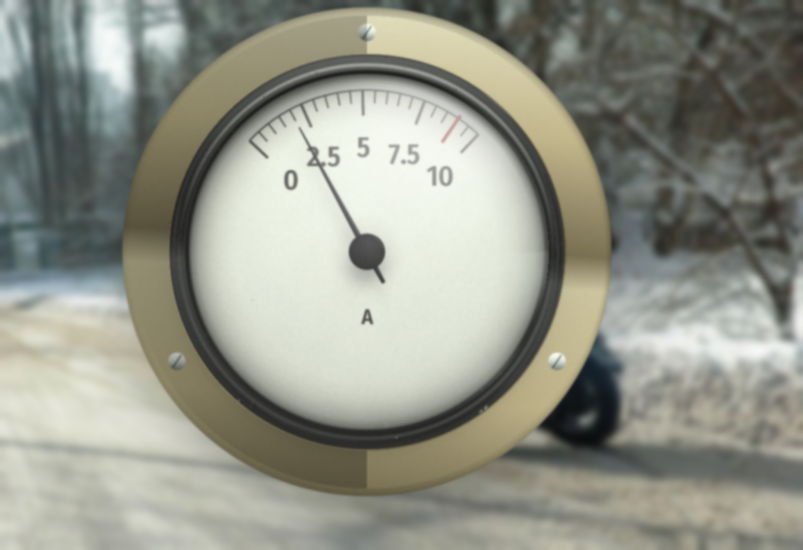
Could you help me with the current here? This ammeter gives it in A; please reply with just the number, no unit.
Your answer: 2
